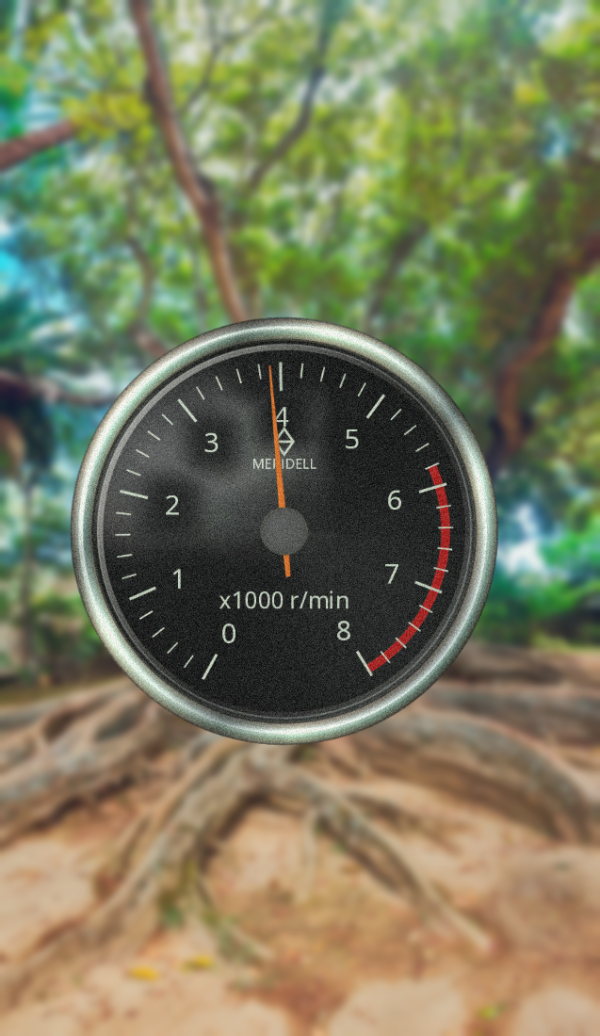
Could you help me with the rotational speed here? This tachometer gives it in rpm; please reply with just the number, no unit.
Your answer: 3900
